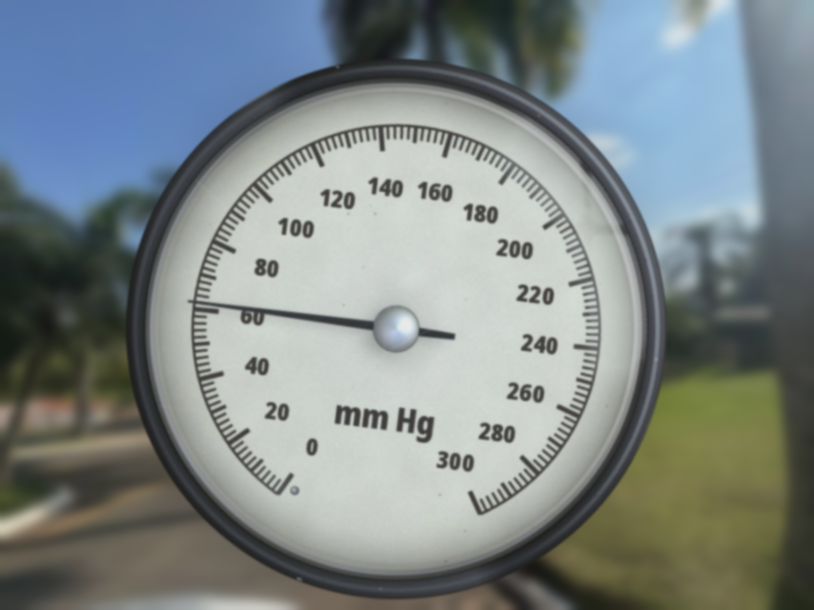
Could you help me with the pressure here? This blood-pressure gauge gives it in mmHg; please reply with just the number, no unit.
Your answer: 62
